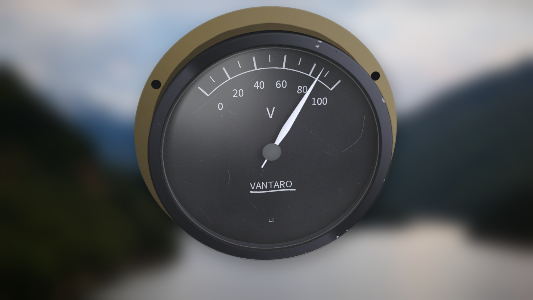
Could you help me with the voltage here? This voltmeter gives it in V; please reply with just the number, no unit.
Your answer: 85
